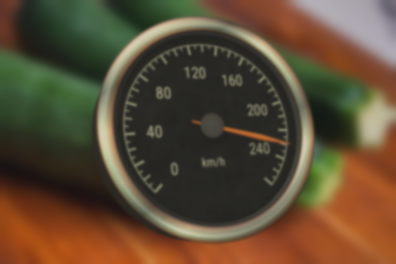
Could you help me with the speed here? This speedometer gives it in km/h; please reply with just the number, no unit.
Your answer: 230
